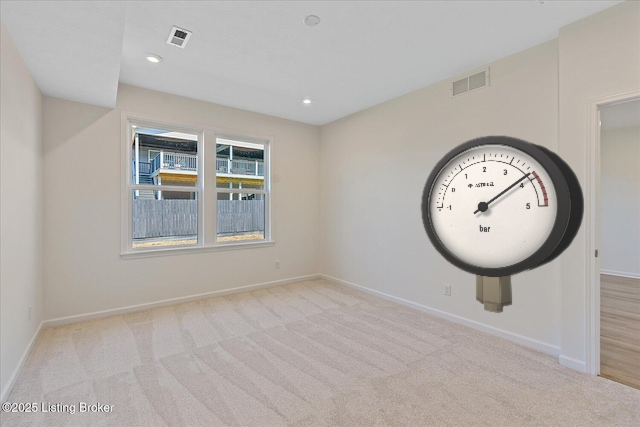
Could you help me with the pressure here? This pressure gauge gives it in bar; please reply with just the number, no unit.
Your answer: 3.8
